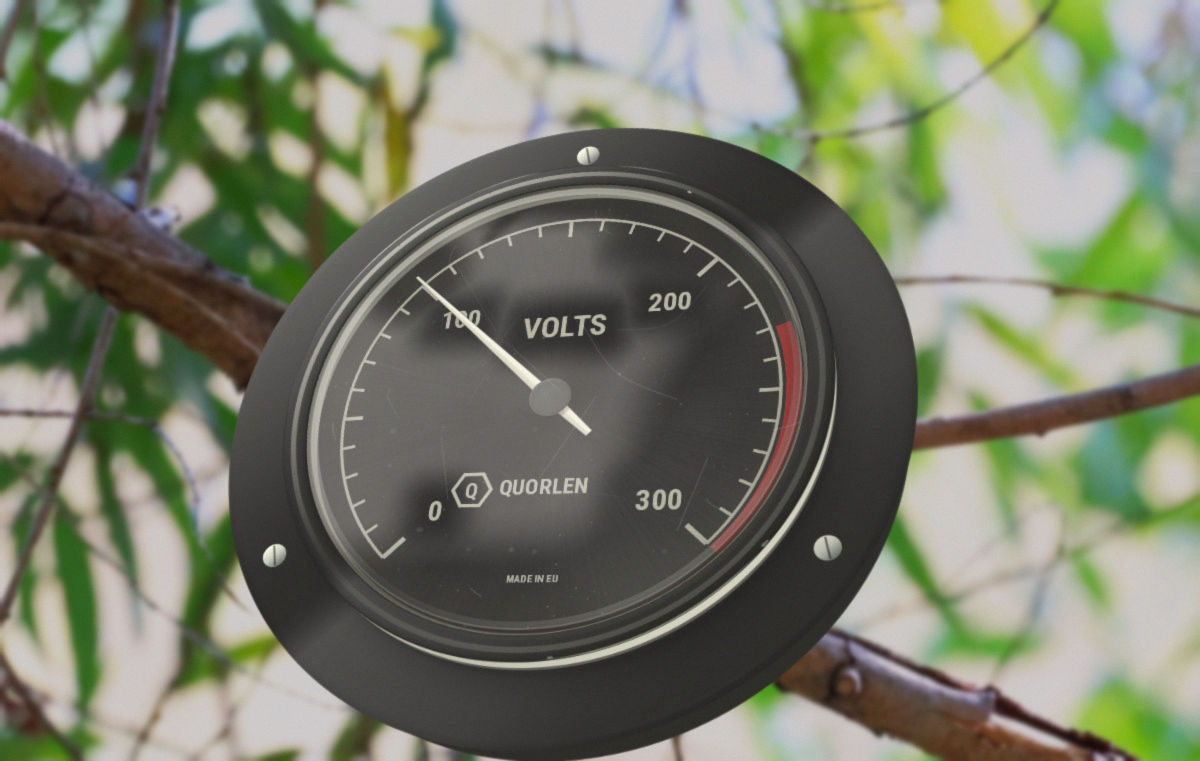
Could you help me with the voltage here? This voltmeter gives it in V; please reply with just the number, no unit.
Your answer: 100
